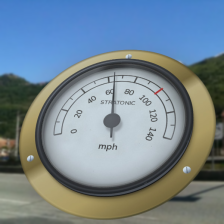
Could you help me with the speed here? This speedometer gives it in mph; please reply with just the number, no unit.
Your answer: 65
